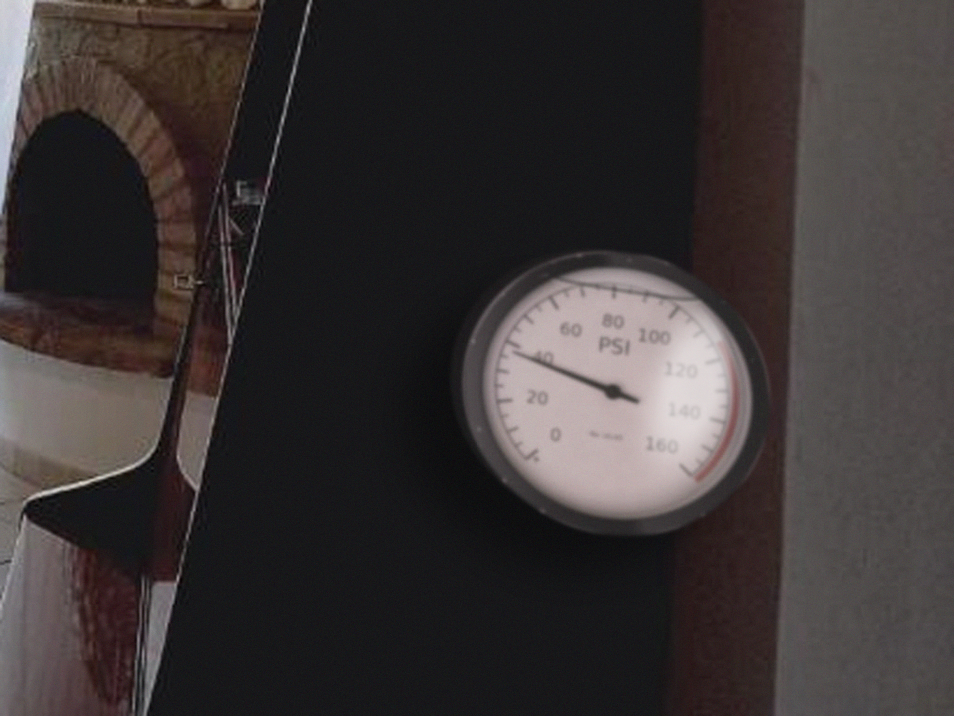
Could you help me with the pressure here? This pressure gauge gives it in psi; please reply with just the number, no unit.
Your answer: 37.5
